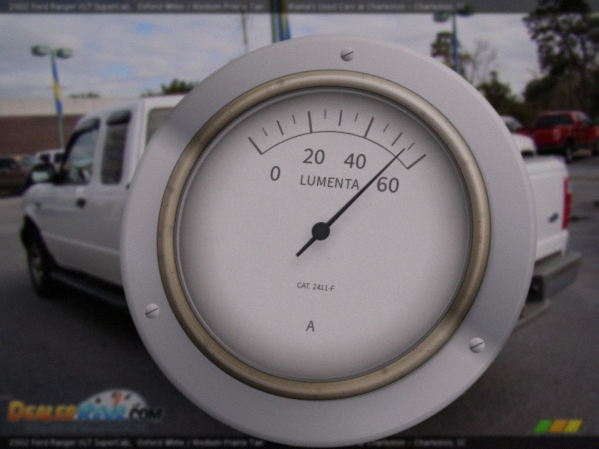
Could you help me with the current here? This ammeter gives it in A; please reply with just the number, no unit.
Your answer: 55
